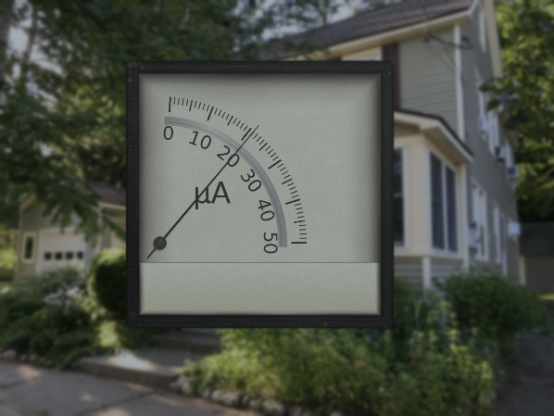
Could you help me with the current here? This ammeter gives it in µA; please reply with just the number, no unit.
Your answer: 21
